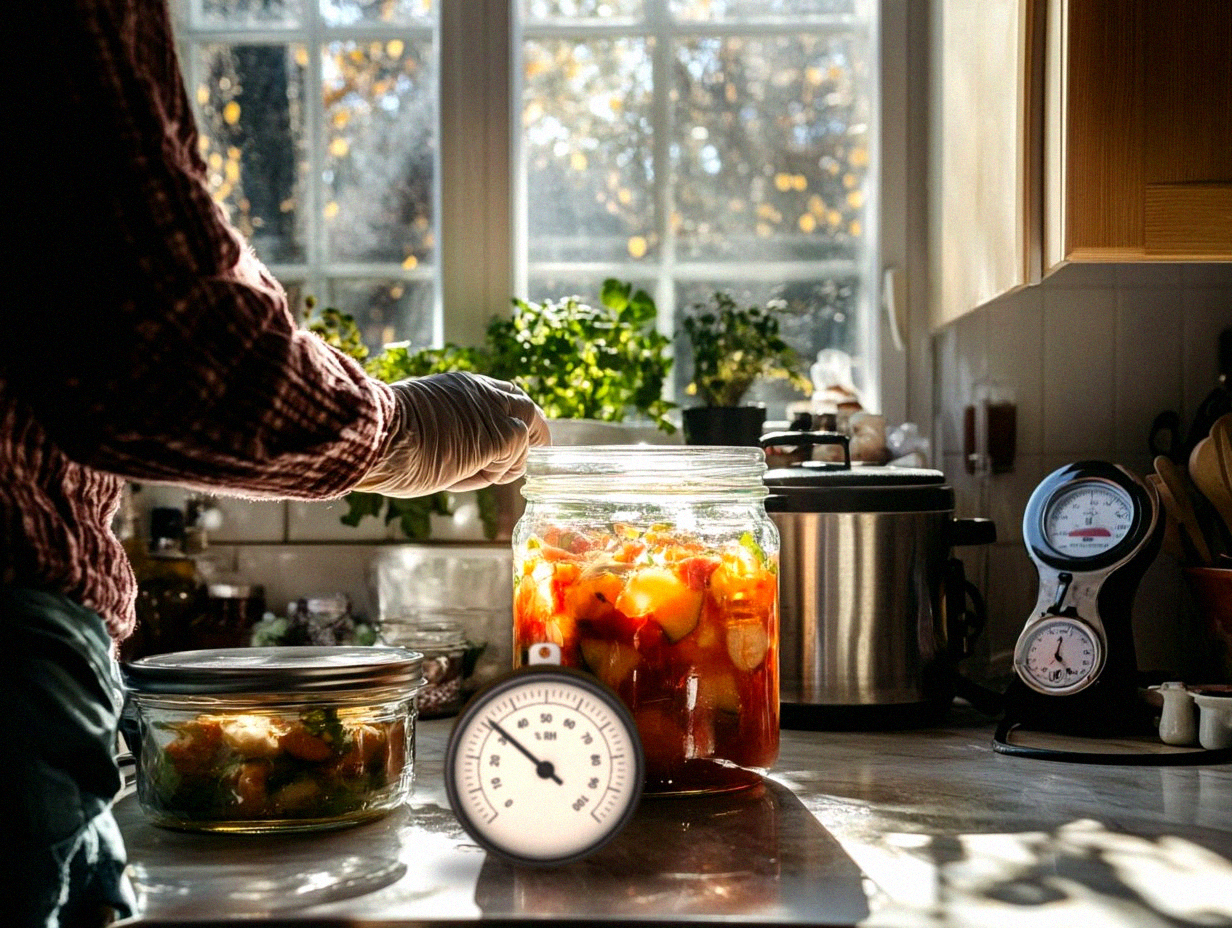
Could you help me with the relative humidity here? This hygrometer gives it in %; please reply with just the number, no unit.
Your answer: 32
